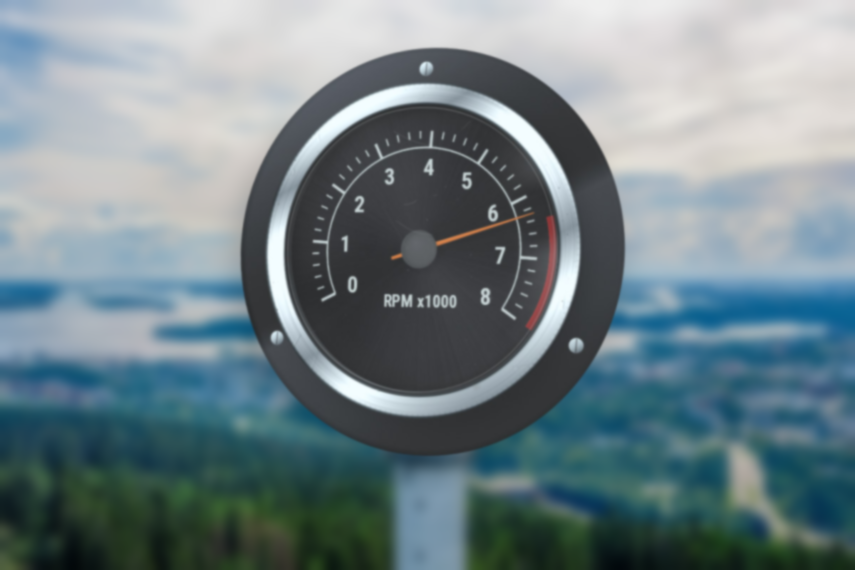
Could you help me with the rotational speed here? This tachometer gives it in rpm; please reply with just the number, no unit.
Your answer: 6300
